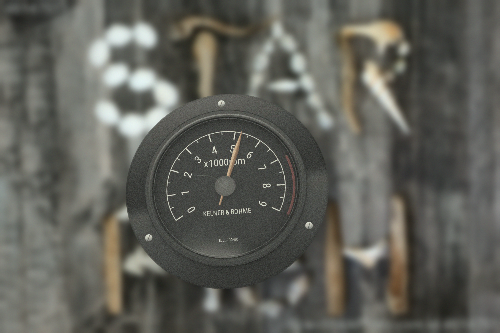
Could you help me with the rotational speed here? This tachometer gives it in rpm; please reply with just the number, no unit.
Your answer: 5250
